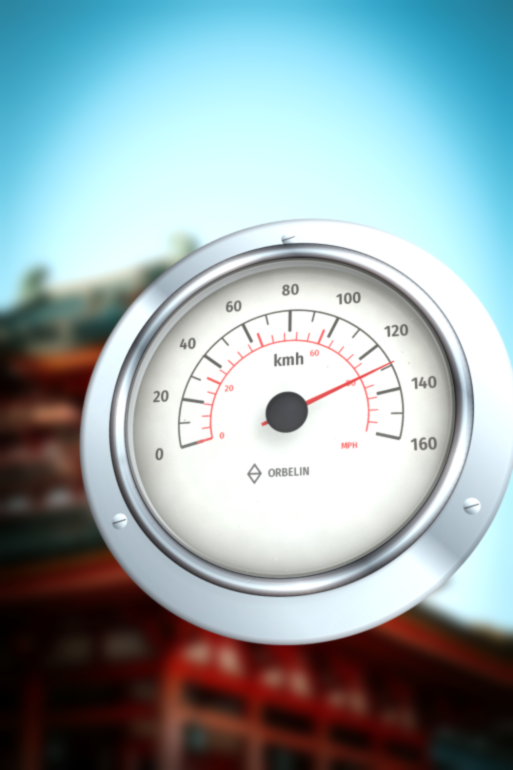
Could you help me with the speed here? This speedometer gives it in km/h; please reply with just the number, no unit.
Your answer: 130
